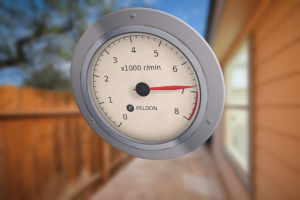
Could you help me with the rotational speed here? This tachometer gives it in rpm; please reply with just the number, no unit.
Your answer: 6800
